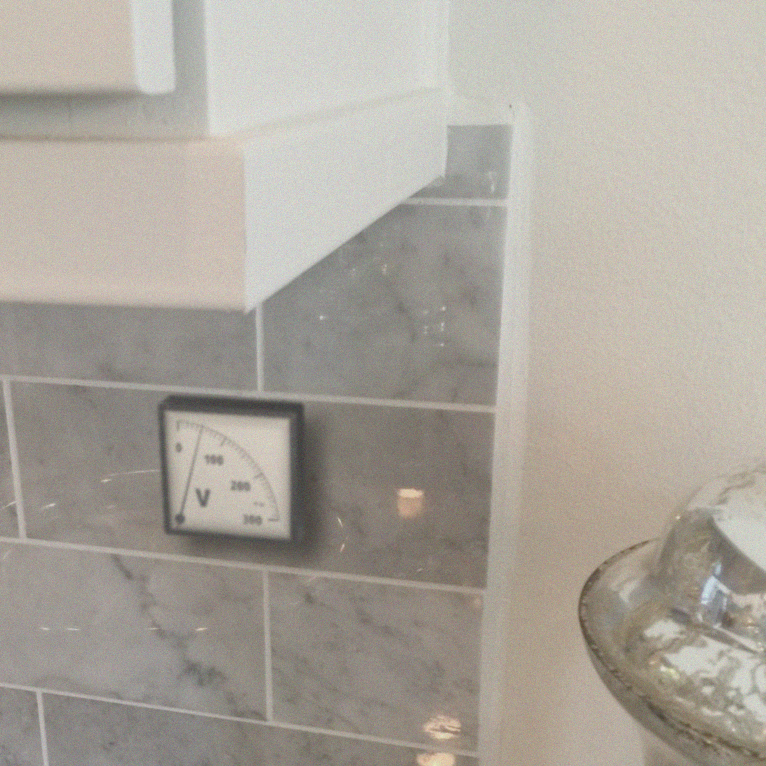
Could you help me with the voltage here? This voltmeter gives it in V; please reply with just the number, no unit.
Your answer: 50
